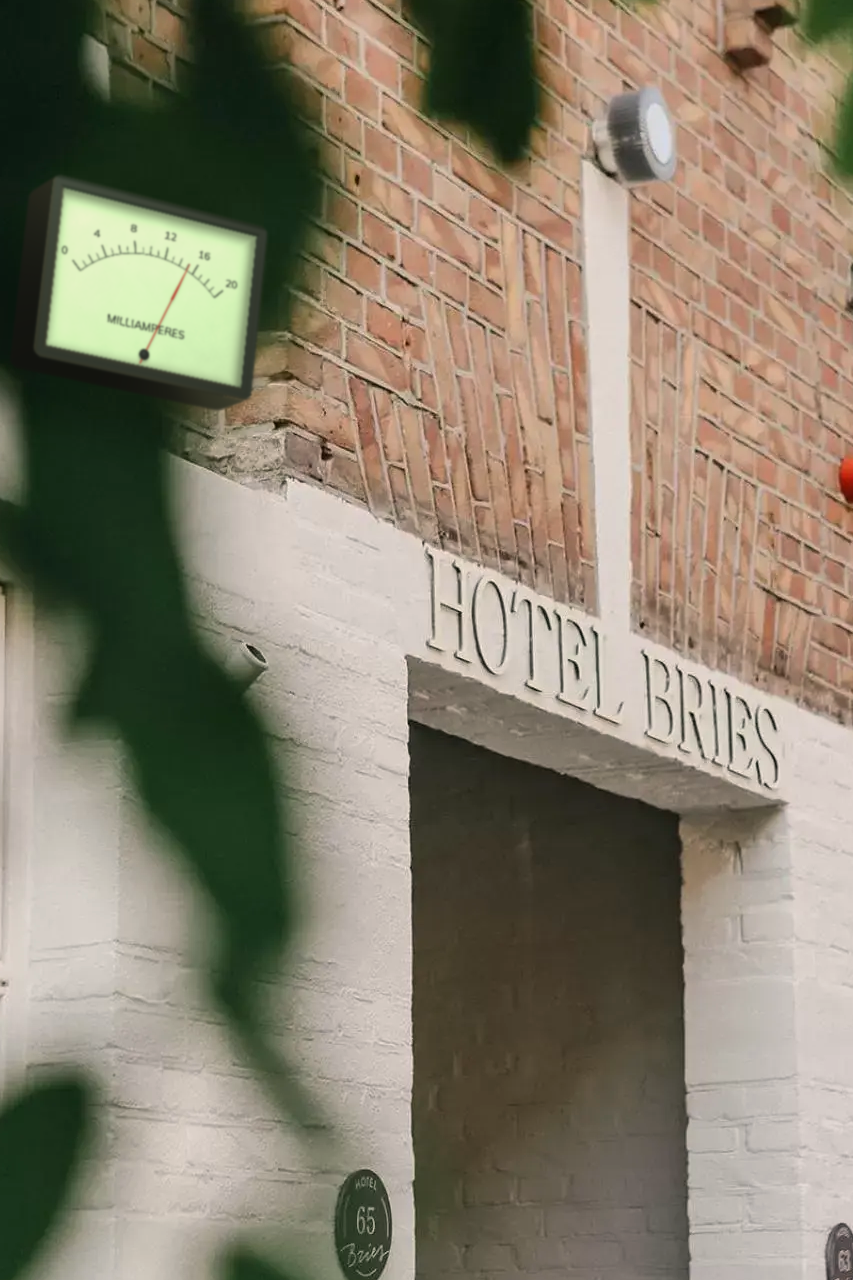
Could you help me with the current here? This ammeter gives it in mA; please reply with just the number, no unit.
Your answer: 15
